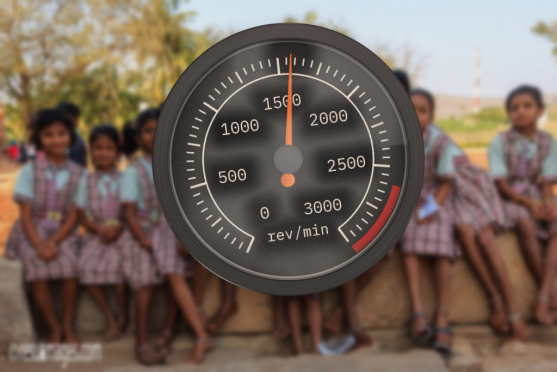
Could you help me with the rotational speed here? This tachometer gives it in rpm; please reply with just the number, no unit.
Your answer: 1575
